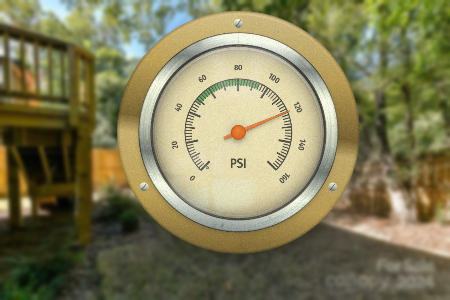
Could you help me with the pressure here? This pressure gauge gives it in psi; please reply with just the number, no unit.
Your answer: 120
